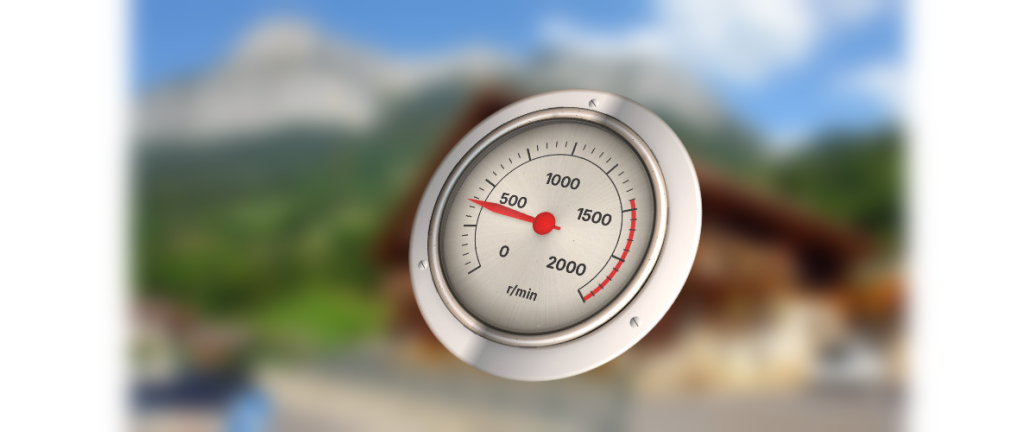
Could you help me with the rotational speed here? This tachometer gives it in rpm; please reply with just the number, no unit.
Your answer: 375
